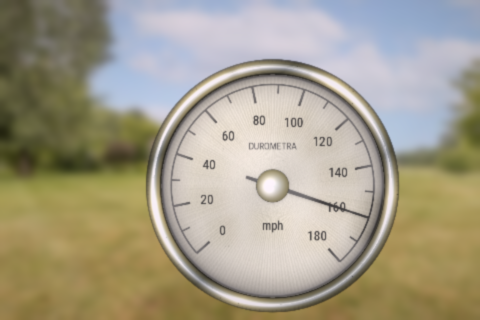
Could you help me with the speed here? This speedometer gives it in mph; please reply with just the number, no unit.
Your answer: 160
